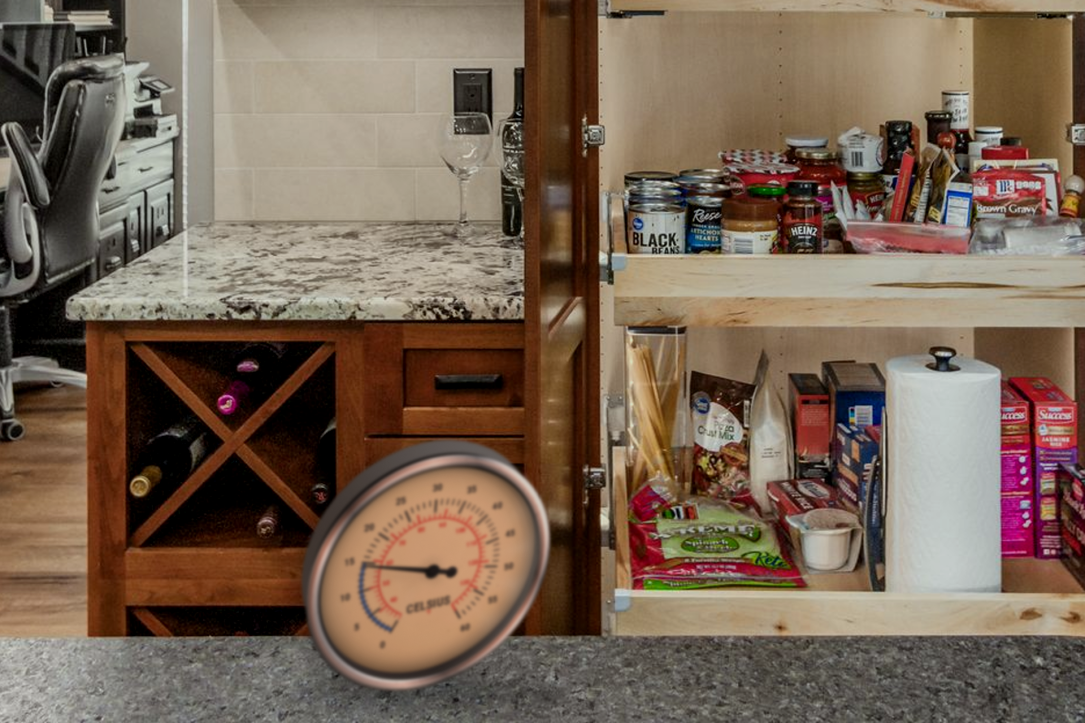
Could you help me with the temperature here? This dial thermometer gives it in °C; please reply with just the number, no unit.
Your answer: 15
